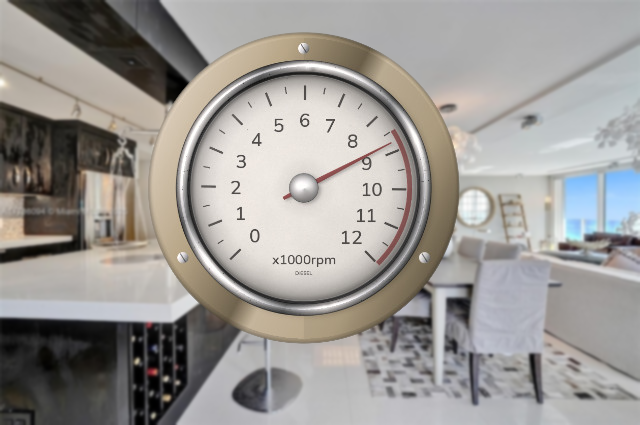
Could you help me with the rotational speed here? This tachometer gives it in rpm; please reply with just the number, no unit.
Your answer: 8750
